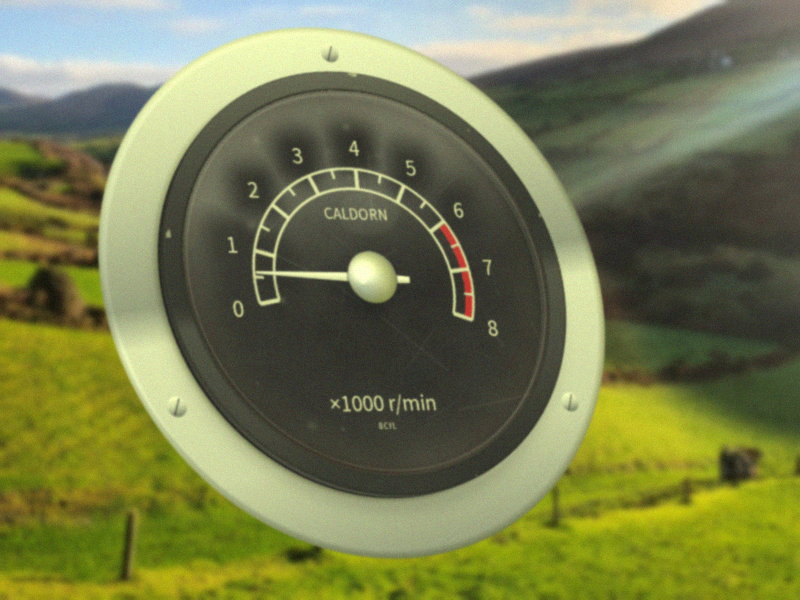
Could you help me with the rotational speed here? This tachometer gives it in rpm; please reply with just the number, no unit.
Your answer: 500
